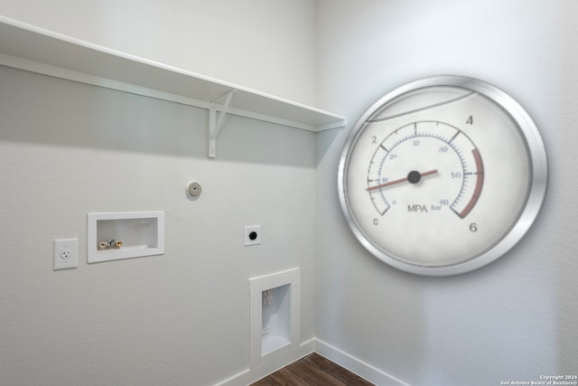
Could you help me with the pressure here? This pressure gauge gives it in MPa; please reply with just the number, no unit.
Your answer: 0.75
